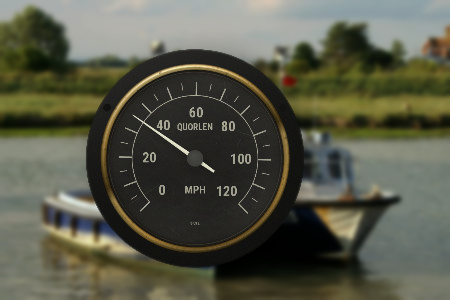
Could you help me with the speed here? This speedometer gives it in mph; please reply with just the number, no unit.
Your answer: 35
